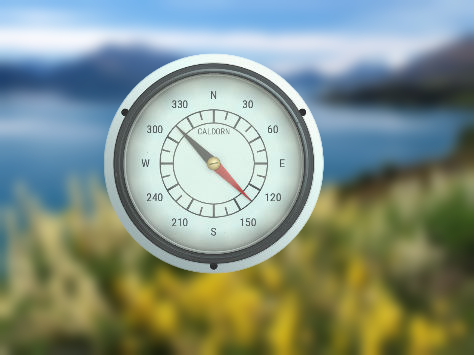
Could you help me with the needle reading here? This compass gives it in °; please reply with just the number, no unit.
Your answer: 135
